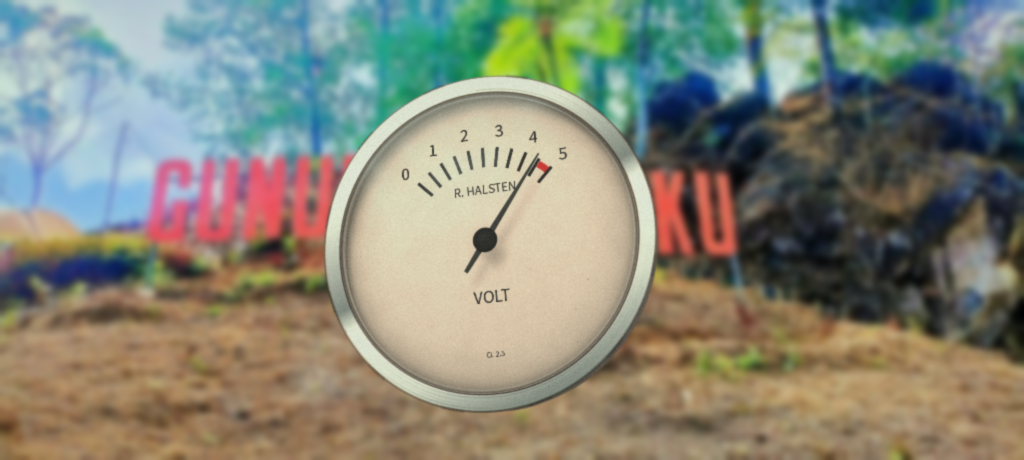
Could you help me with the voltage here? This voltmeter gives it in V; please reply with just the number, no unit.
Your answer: 4.5
